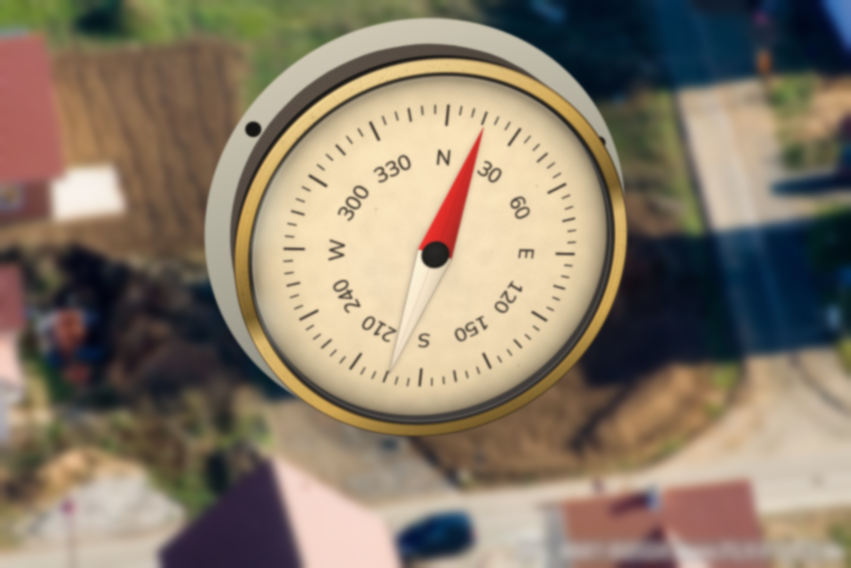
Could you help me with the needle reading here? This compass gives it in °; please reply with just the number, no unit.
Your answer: 15
